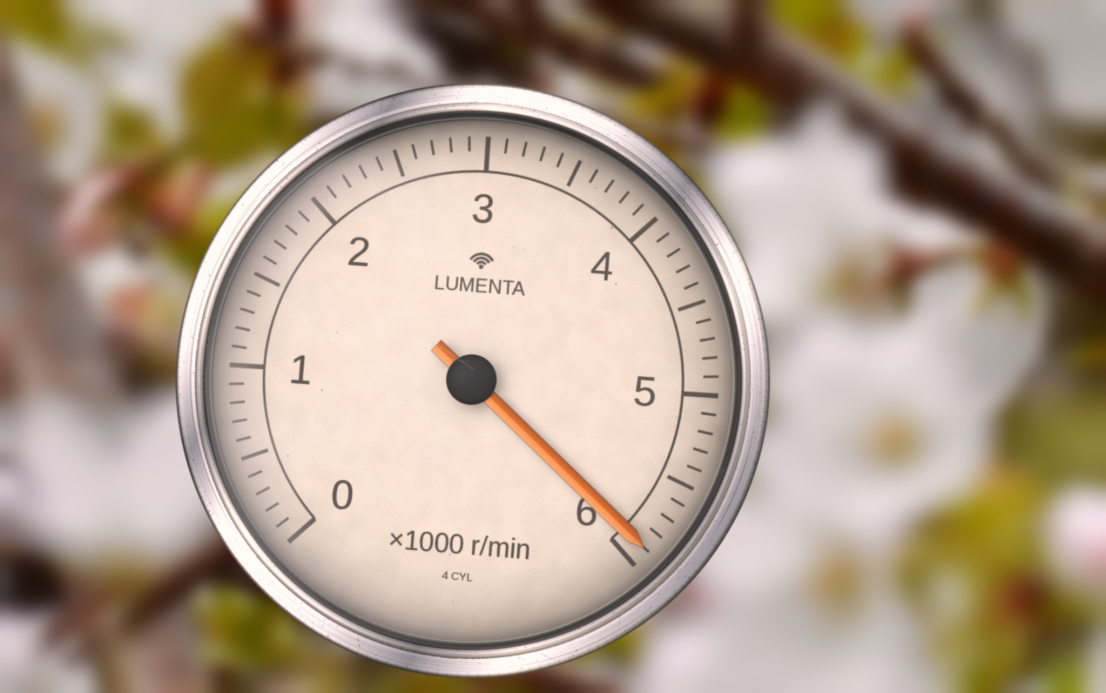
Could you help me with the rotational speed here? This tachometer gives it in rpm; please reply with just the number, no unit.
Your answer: 5900
